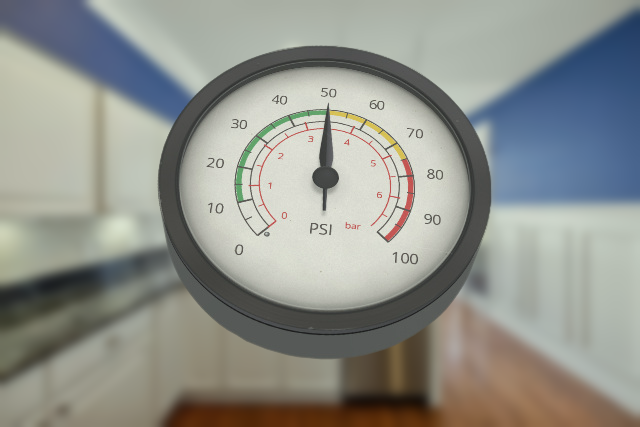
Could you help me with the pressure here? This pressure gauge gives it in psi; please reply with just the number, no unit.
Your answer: 50
